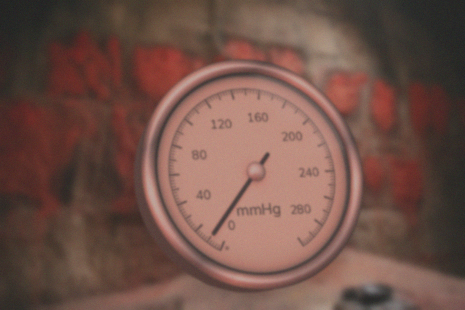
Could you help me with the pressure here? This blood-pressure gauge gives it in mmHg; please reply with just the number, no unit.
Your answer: 10
